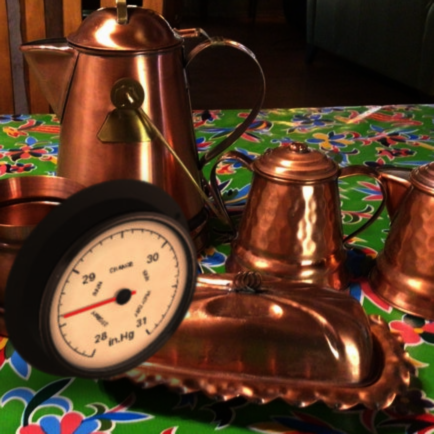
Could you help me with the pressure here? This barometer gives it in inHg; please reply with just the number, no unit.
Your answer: 28.6
